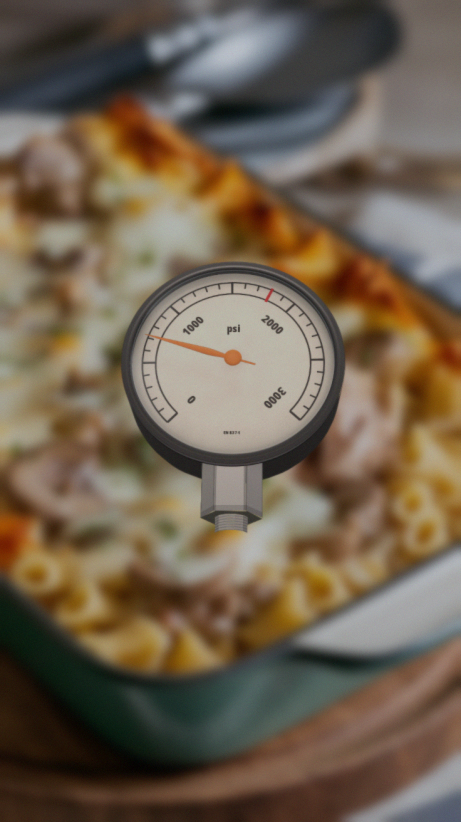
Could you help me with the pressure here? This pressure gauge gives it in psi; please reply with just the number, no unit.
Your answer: 700
